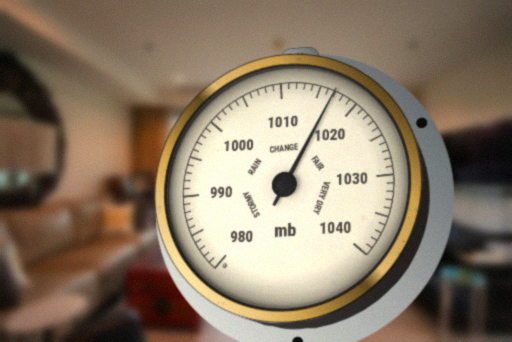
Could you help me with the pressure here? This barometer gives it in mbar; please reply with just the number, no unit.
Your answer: 1017
